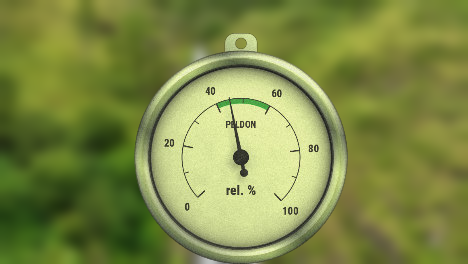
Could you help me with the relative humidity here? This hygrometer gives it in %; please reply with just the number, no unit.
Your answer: 45
